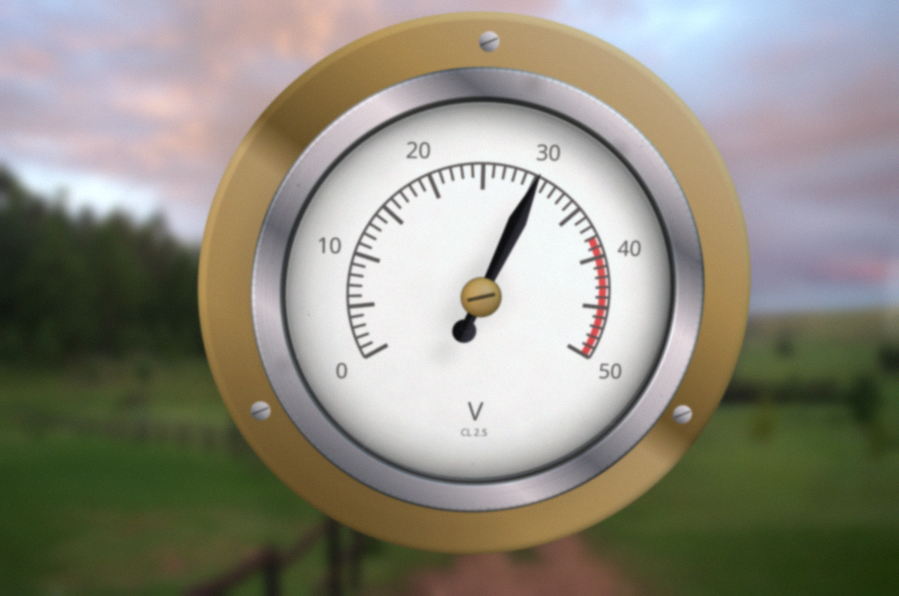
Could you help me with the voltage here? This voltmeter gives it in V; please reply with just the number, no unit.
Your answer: 30
